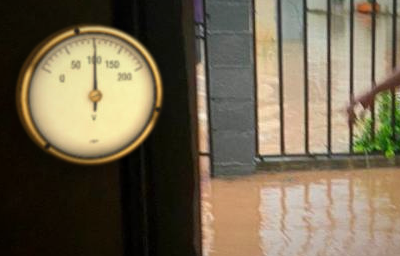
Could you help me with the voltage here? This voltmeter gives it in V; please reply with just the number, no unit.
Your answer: 100
